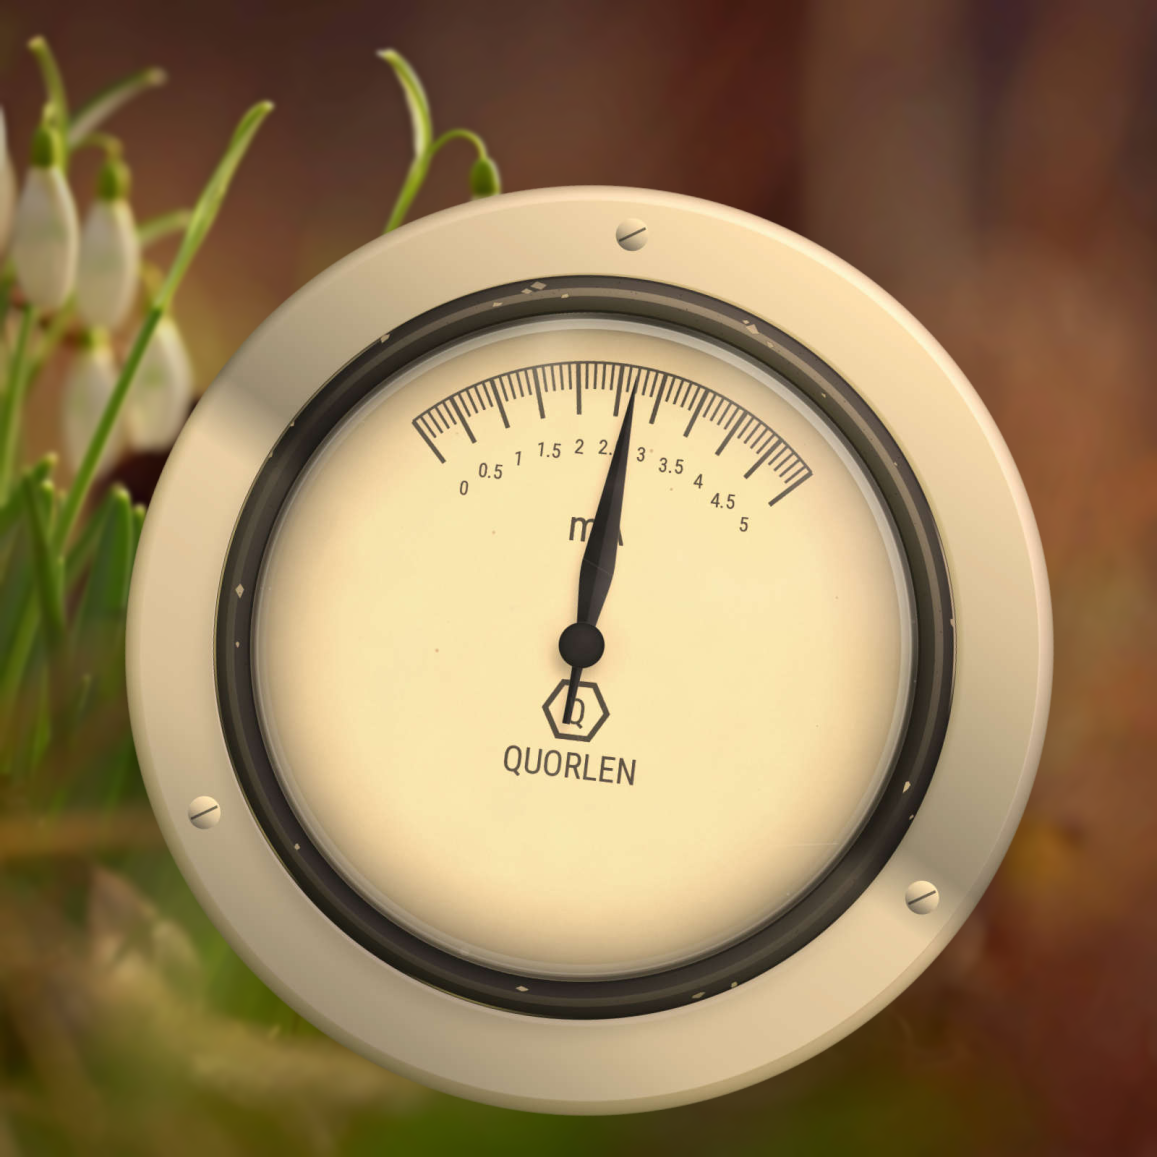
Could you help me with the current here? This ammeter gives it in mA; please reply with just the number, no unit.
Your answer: 2.7
